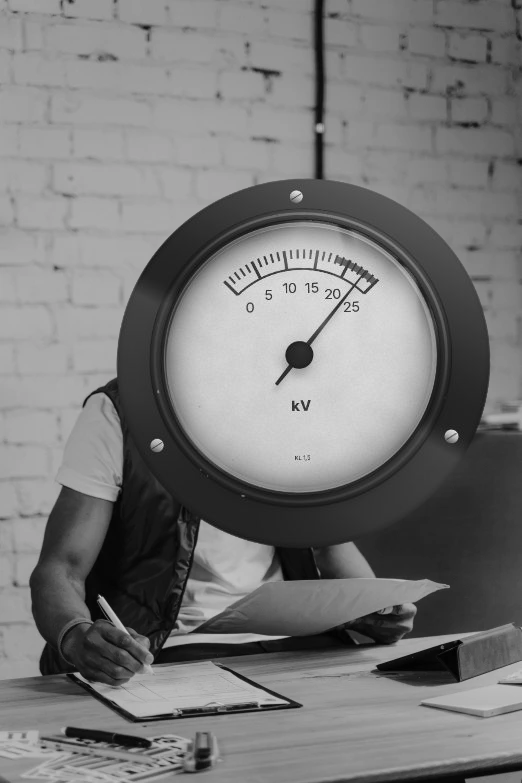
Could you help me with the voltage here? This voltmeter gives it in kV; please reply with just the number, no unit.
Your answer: 23
